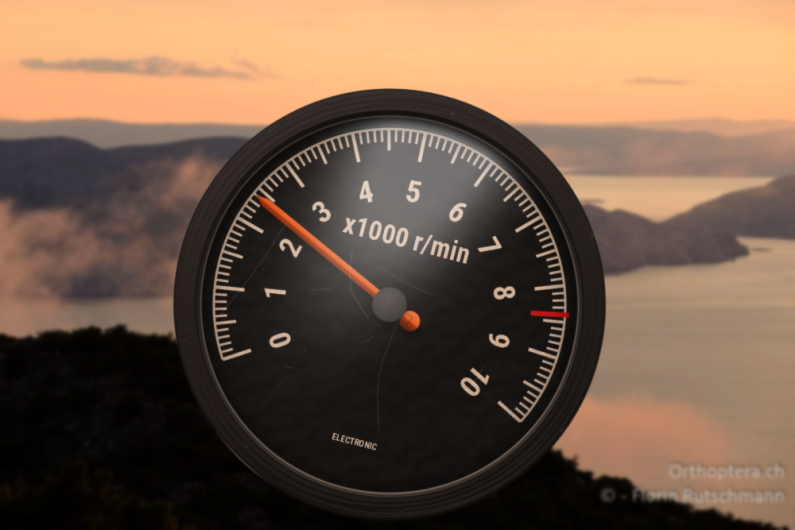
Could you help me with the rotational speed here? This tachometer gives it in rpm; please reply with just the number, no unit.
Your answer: 2400
